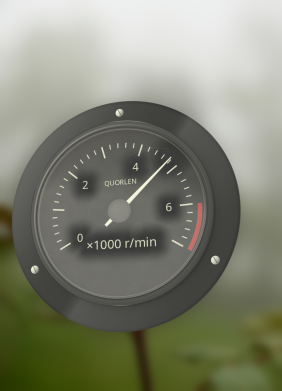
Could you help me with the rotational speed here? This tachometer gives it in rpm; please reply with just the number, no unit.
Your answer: 4800
